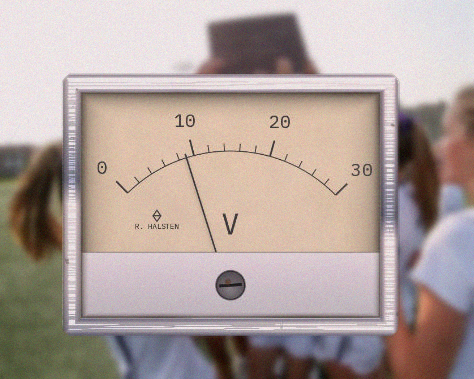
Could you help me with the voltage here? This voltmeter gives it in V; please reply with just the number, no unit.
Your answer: 9
